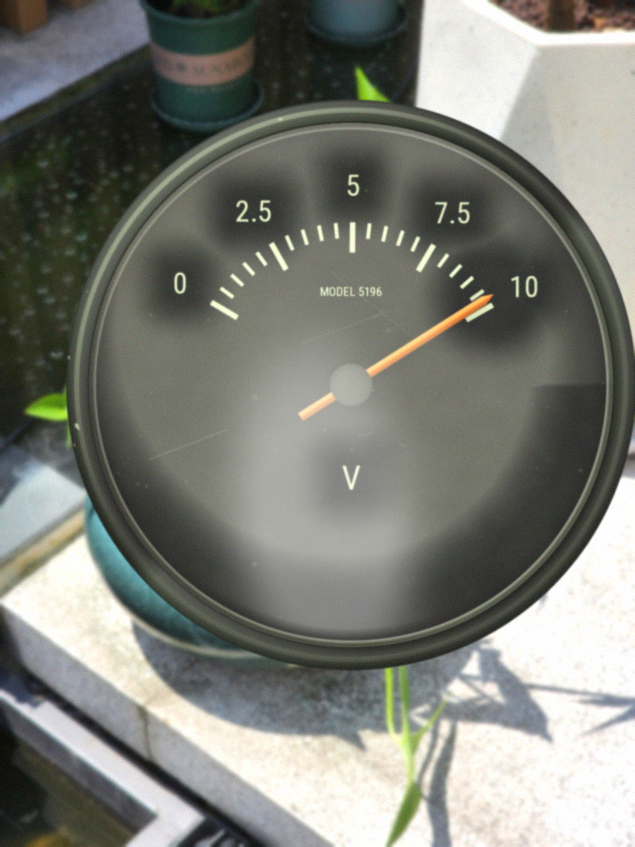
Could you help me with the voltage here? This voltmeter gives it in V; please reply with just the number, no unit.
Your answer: 9.75
